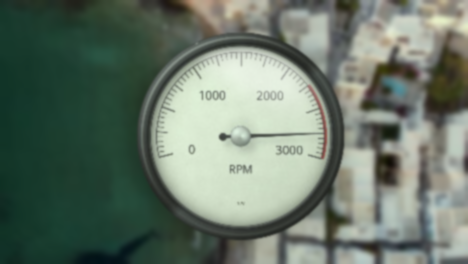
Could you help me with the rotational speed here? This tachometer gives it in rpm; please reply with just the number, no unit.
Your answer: 2750
